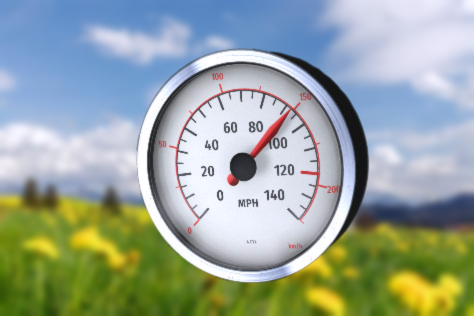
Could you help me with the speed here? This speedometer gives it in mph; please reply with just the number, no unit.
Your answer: 92.5
